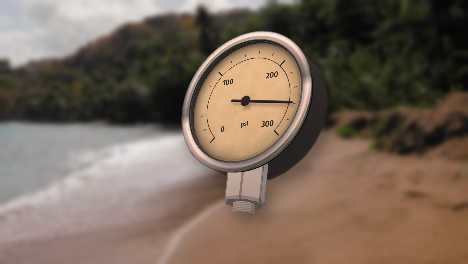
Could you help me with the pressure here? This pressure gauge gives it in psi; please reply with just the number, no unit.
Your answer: 260
